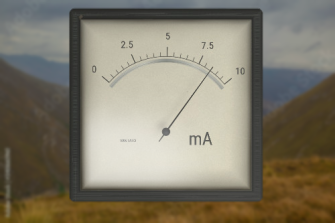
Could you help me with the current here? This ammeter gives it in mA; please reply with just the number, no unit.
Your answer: 8.5
